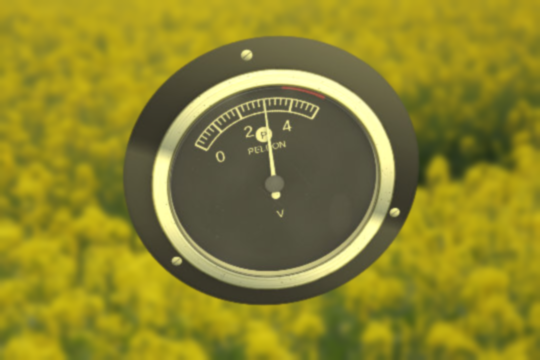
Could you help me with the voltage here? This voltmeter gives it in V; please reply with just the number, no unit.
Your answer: 3
